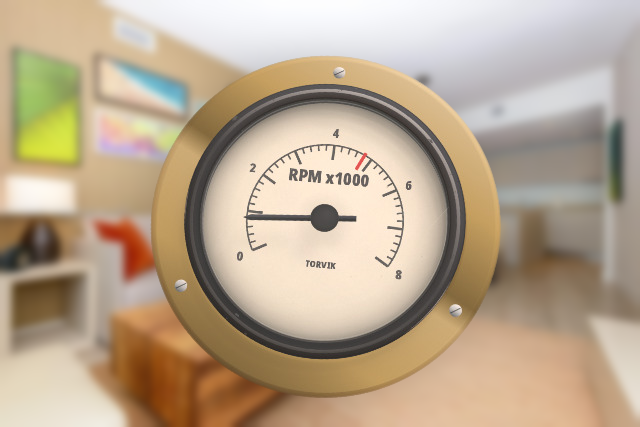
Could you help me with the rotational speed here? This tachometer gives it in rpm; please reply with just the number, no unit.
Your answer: 800
